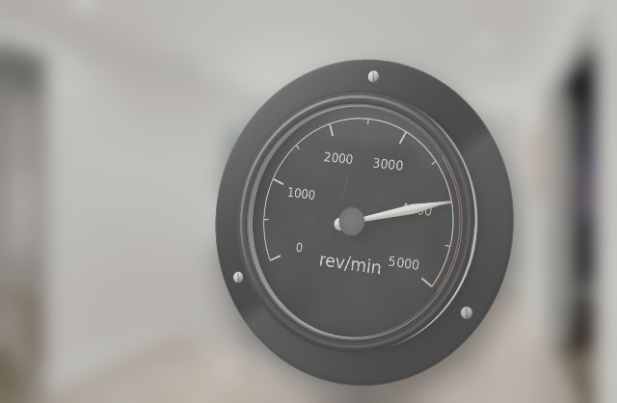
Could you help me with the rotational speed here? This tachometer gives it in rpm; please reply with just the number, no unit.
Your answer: 4000
